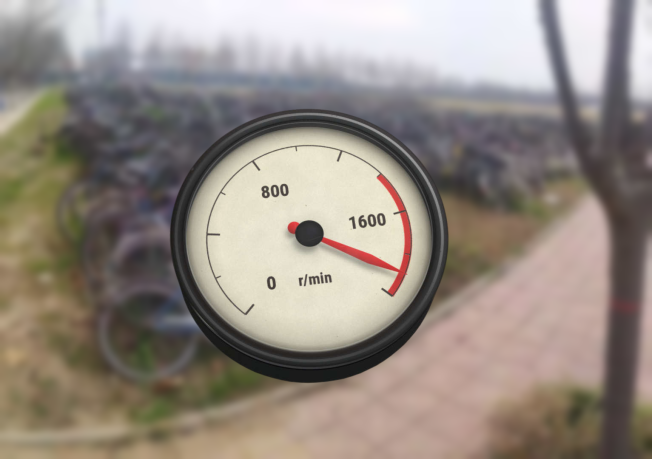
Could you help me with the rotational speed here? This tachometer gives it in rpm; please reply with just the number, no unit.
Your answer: 1900
